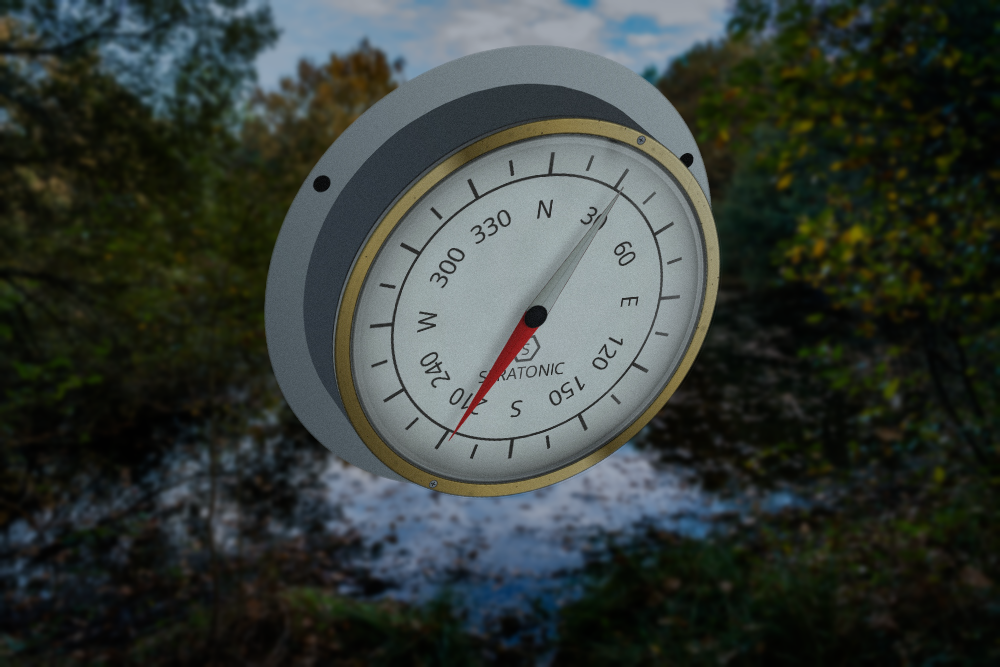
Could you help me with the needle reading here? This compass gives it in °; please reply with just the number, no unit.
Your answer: 210
